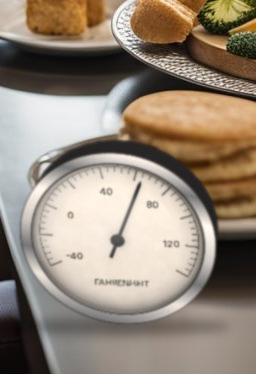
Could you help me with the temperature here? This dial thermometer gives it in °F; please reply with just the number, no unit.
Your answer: 64
